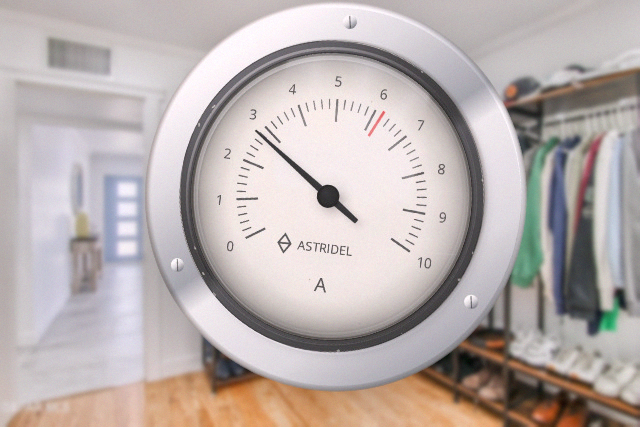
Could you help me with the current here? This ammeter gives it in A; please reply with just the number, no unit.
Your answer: 2.8
